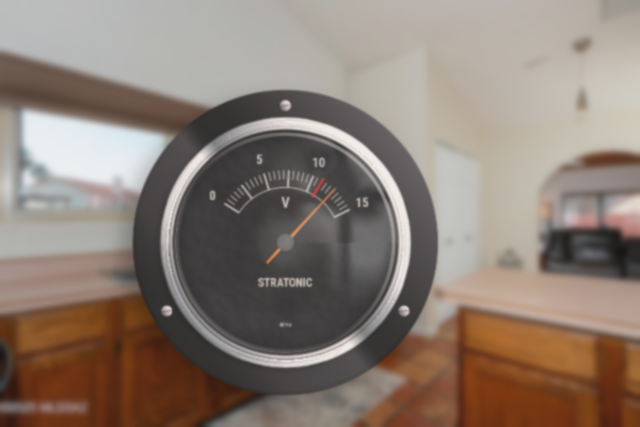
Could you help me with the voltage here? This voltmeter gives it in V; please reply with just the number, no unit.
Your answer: 12.5
